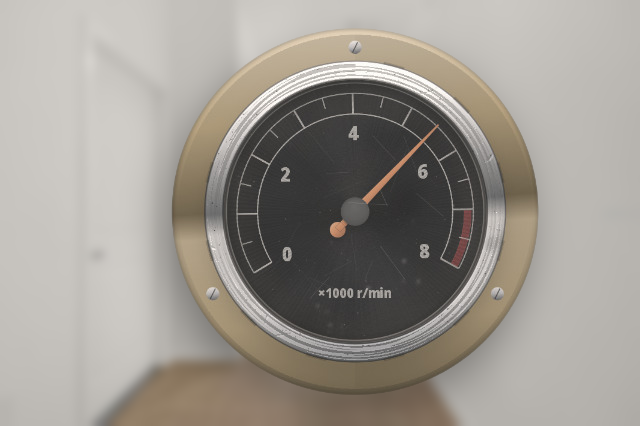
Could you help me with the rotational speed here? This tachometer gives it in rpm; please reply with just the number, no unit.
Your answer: 5500
